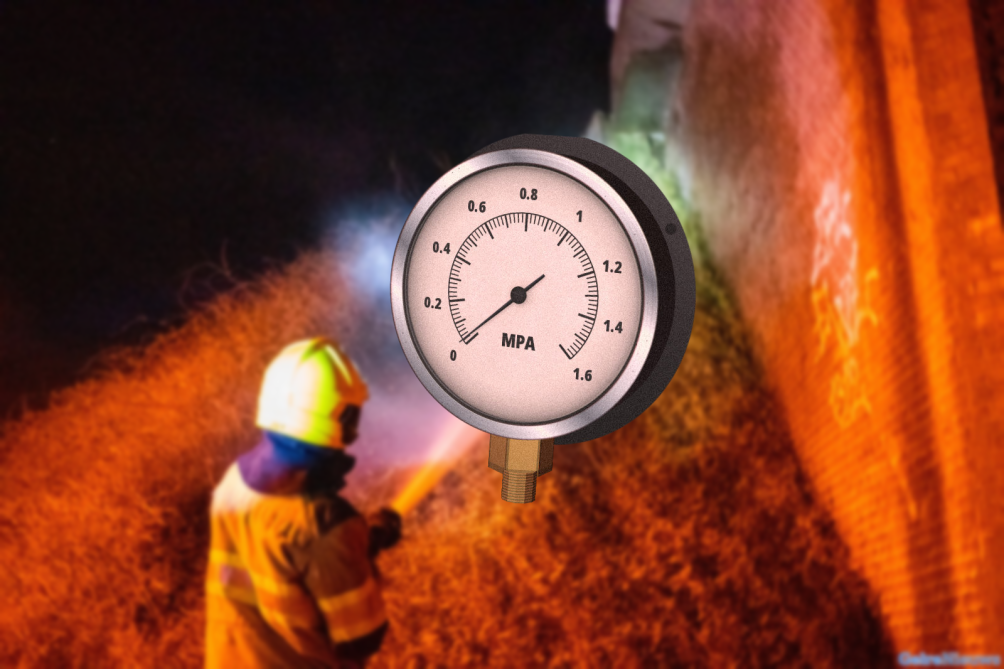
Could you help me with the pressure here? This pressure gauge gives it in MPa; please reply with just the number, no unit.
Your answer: 0.02
